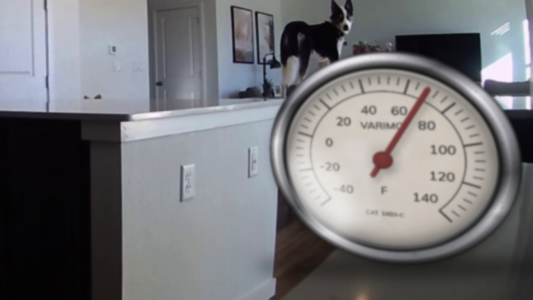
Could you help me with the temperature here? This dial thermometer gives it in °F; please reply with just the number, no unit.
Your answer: 68
